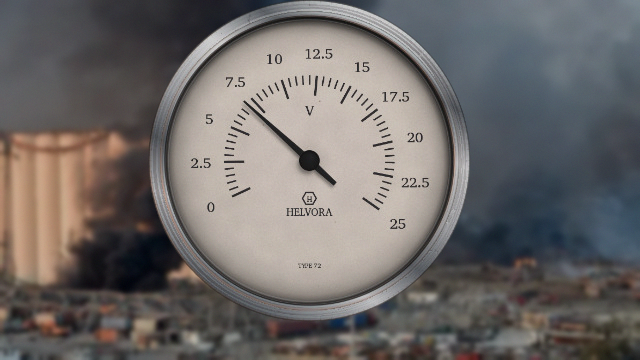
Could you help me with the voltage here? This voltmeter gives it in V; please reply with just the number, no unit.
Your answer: 7
